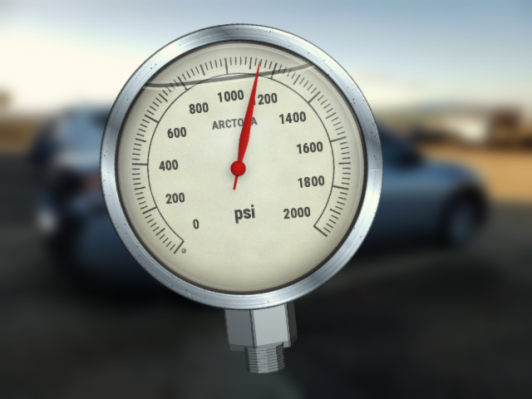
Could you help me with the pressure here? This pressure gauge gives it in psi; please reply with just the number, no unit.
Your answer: 1140
